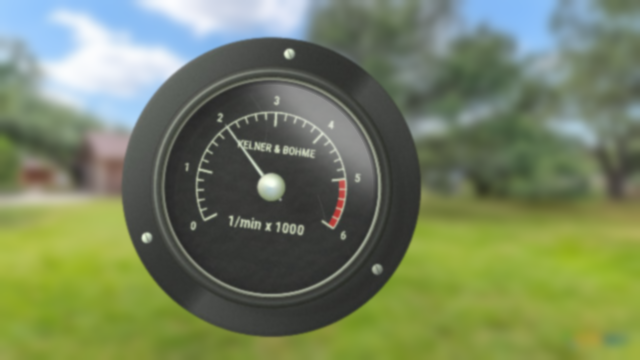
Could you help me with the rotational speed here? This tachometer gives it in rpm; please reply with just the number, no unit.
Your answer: 2000
